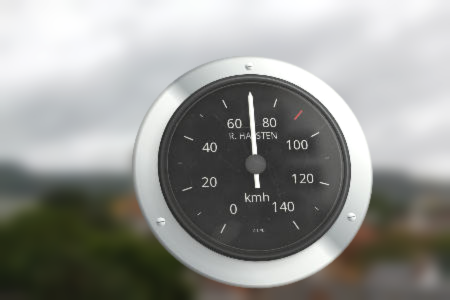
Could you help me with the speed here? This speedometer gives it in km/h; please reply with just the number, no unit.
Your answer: 70
